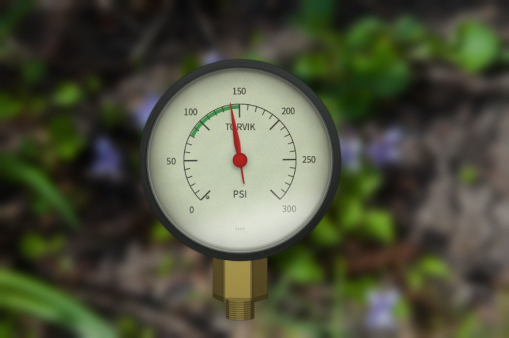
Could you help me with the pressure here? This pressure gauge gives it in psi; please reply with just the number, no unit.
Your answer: 140
